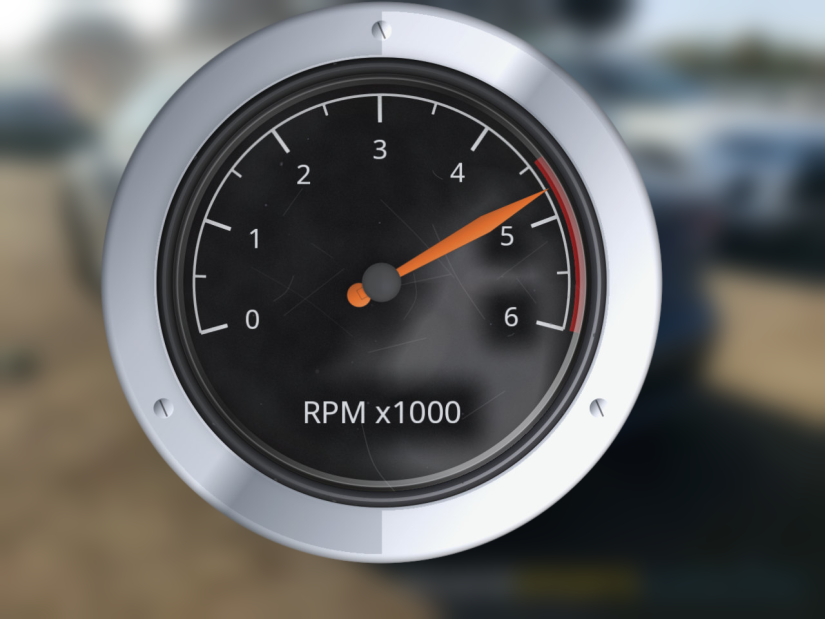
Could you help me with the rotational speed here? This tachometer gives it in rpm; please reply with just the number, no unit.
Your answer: 4750
